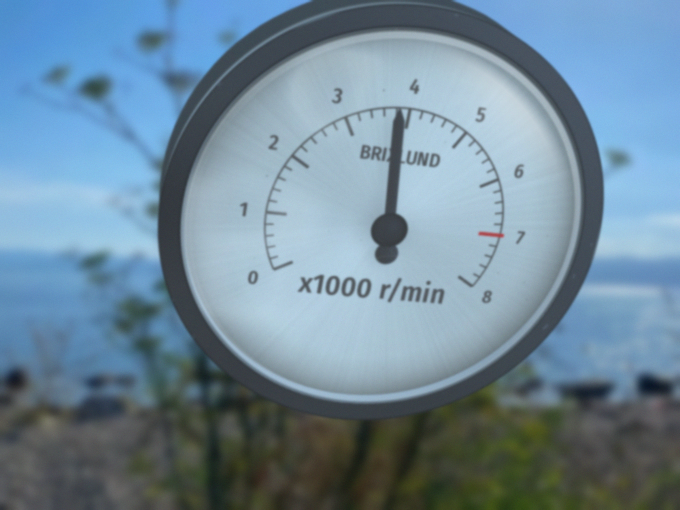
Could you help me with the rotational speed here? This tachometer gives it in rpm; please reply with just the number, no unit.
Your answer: 3800
